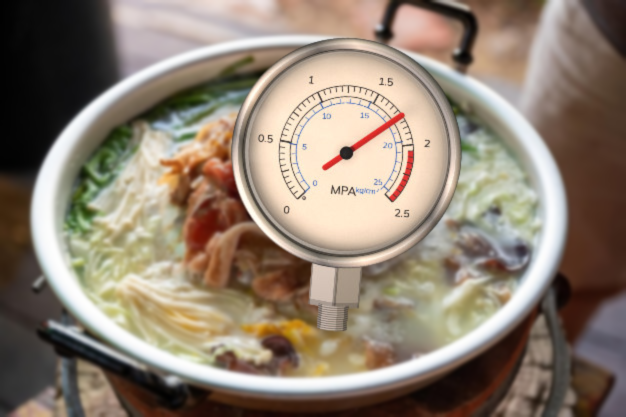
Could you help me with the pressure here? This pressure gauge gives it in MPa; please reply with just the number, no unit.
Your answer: 1.75
